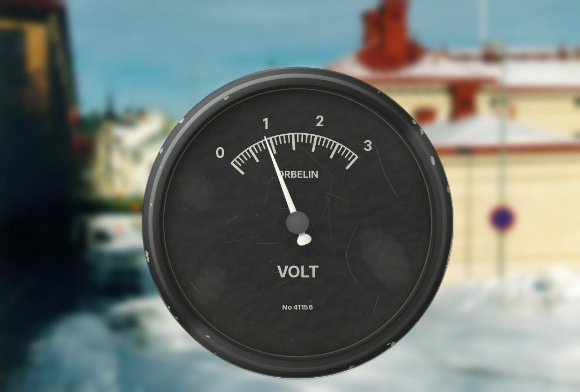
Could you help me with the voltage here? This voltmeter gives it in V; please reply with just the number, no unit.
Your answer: 0.9
